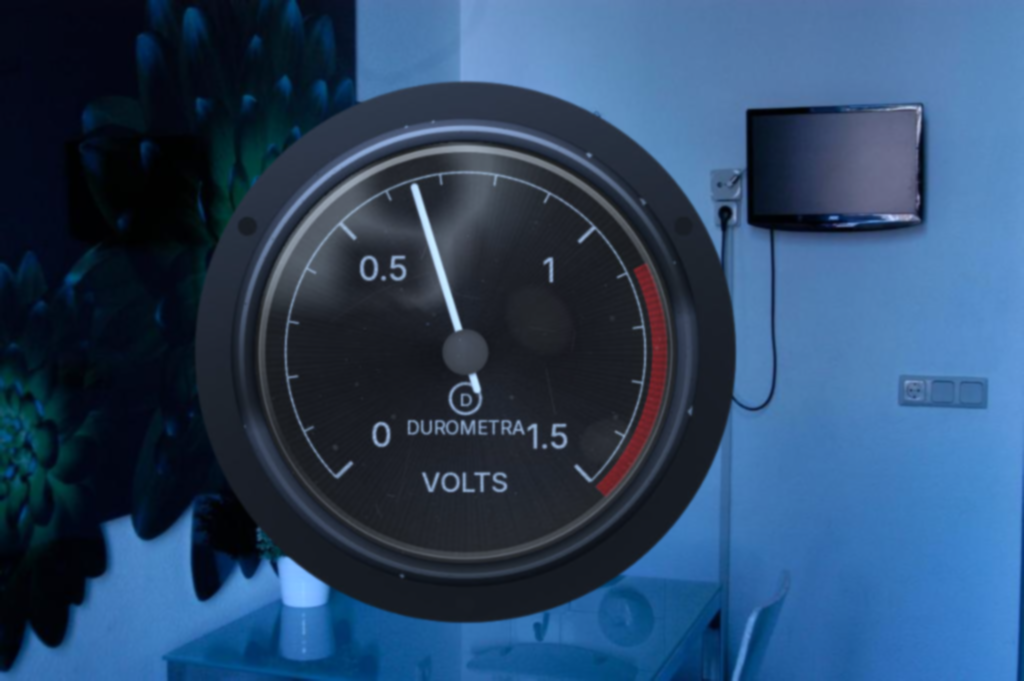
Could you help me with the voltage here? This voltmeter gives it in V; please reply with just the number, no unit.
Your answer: 0.65
